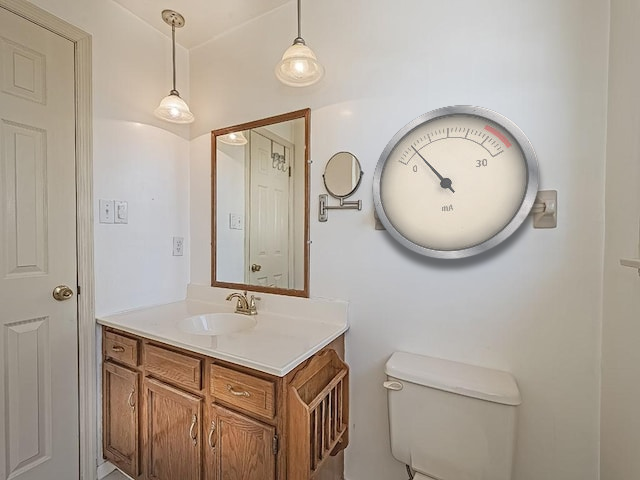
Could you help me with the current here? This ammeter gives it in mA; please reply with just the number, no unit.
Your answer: 5
